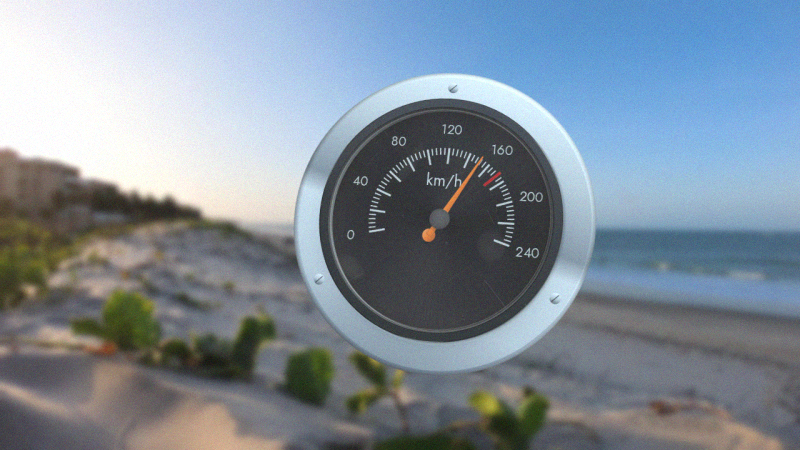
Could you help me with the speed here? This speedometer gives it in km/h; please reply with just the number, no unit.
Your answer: 152
